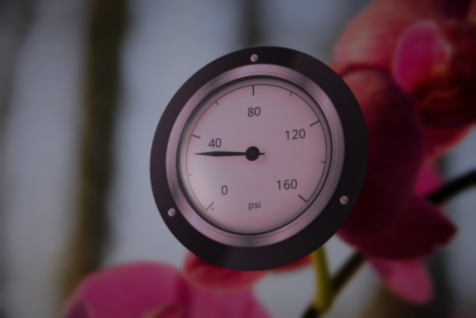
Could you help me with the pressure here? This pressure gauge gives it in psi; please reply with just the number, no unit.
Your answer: 30
